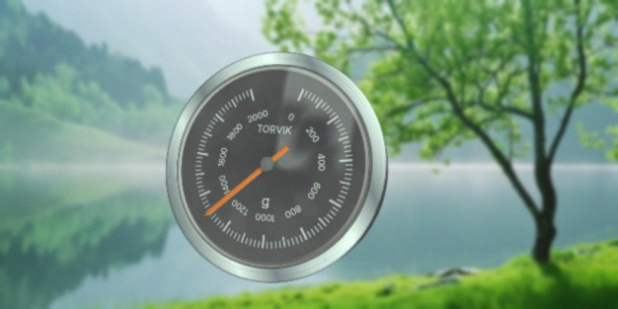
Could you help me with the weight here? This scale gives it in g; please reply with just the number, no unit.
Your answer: 1300
